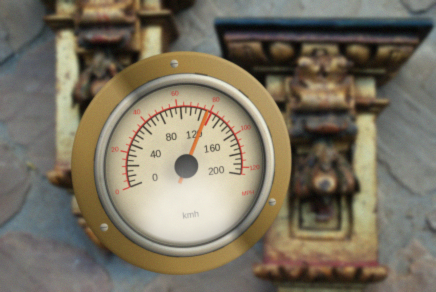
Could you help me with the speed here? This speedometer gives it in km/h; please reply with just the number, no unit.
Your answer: 125
